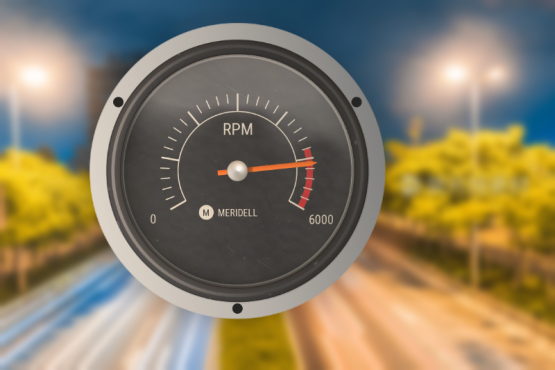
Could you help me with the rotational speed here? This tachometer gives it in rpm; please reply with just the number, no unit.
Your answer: 5100
